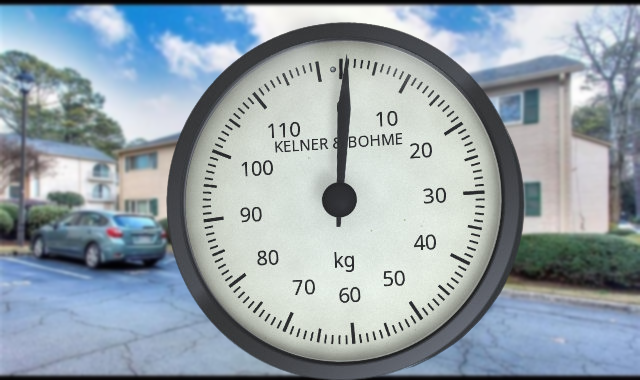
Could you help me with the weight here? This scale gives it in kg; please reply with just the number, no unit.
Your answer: 1
